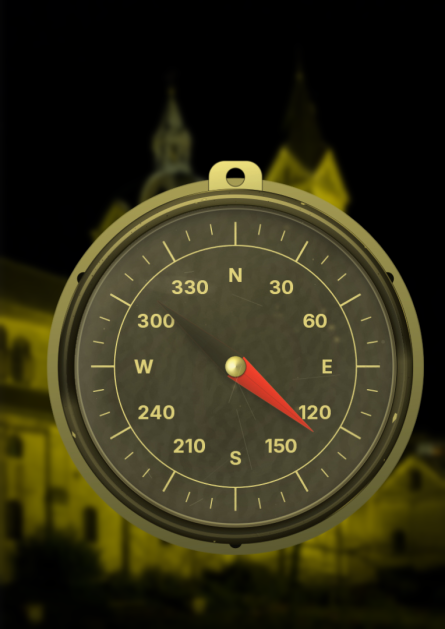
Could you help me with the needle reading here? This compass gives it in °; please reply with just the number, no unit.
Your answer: 130
